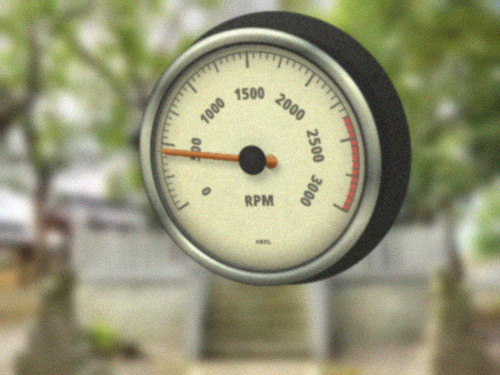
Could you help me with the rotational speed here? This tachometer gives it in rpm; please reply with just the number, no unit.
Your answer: 450
